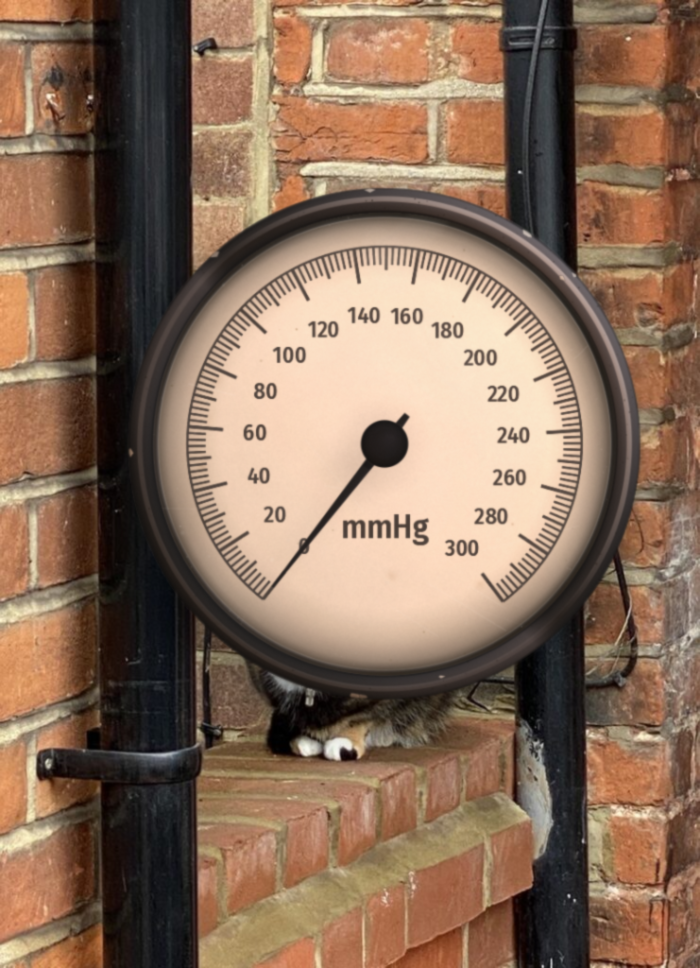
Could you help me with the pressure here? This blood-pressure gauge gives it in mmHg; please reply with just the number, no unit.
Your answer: 0
